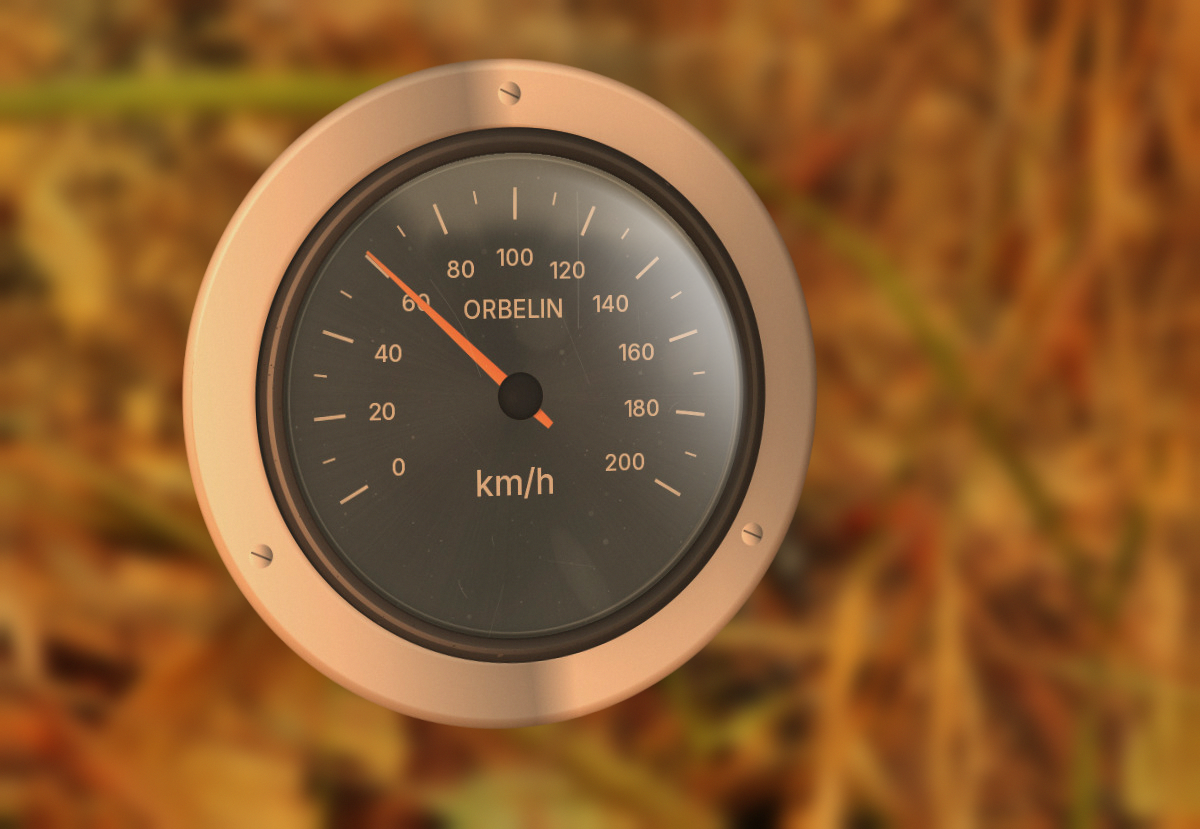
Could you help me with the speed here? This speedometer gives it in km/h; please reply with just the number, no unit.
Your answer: 60
